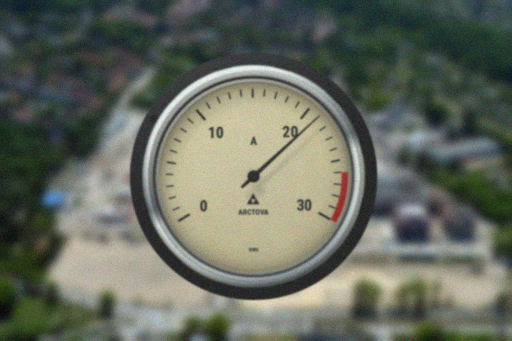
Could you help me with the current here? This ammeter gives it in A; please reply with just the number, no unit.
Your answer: 21
